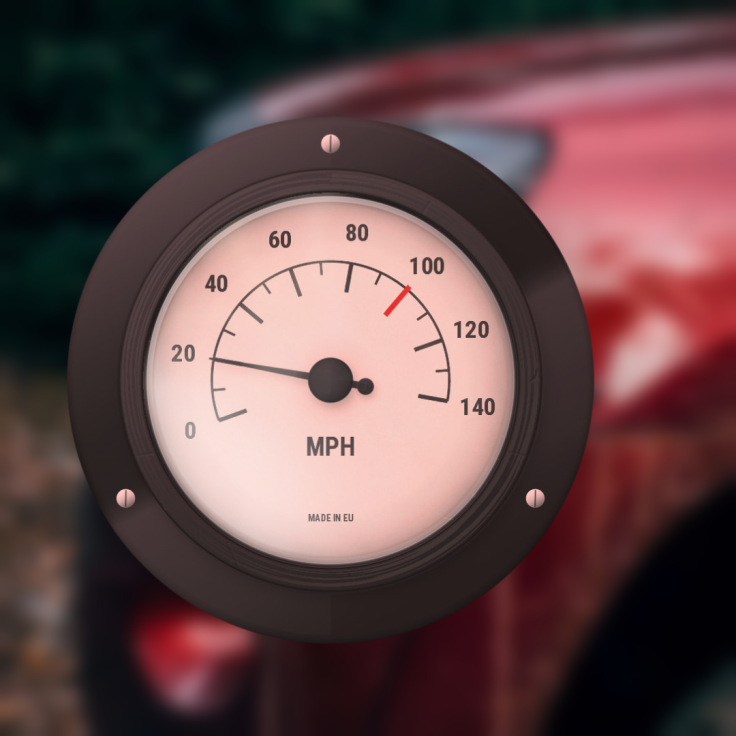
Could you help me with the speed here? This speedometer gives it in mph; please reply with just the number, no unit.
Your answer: 20
